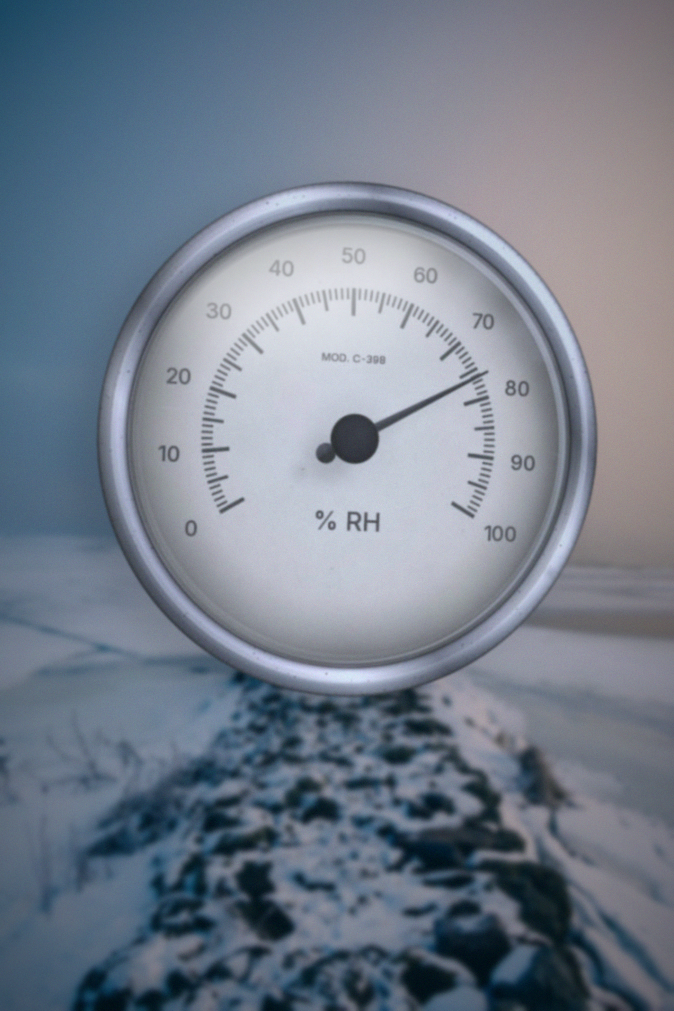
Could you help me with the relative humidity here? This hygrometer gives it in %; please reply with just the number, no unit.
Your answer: 76
